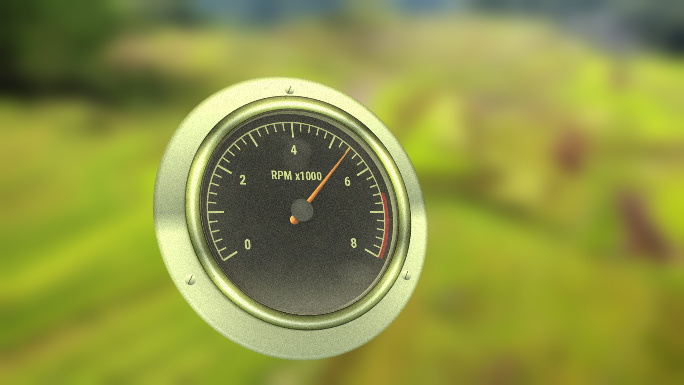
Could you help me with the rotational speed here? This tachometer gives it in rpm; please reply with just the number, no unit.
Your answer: 5400
